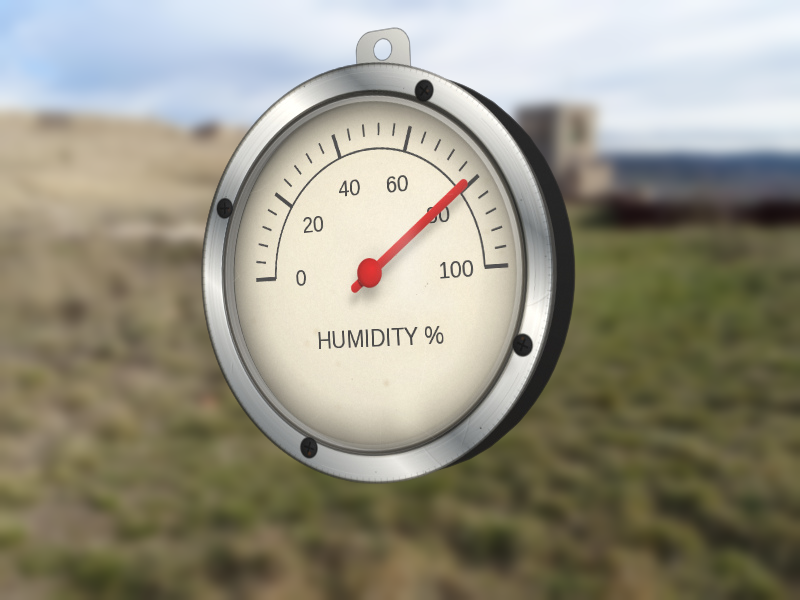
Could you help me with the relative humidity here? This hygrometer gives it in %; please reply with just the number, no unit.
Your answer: 80
